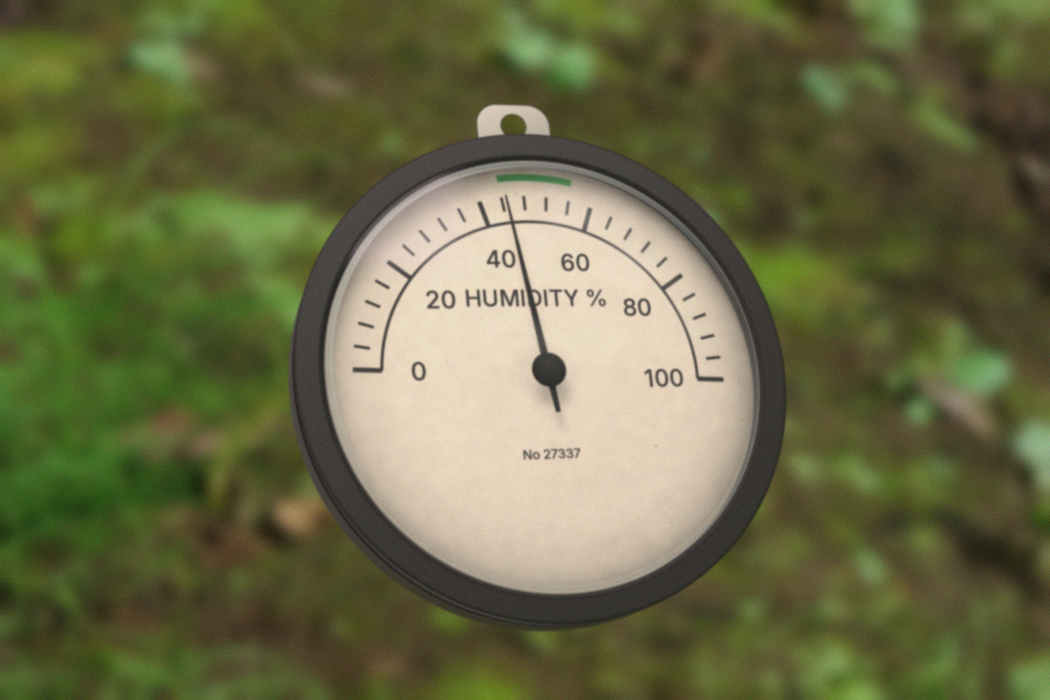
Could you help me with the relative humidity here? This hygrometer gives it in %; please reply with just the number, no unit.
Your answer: 44
